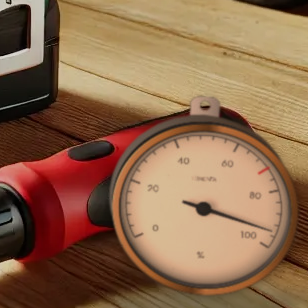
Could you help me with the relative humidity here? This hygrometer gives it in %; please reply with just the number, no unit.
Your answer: 94
